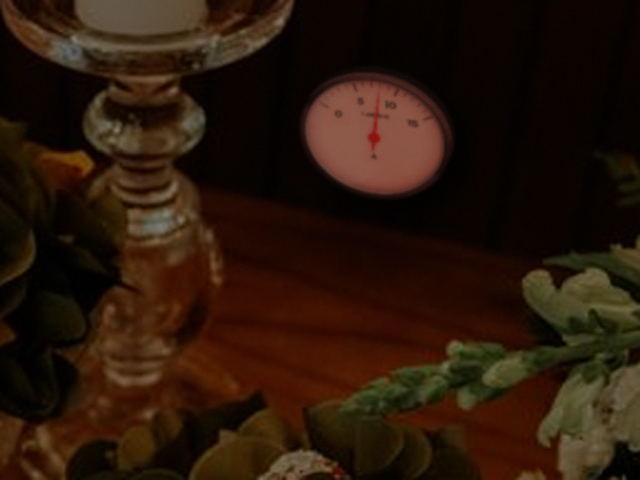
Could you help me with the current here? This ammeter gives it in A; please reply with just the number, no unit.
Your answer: 8
